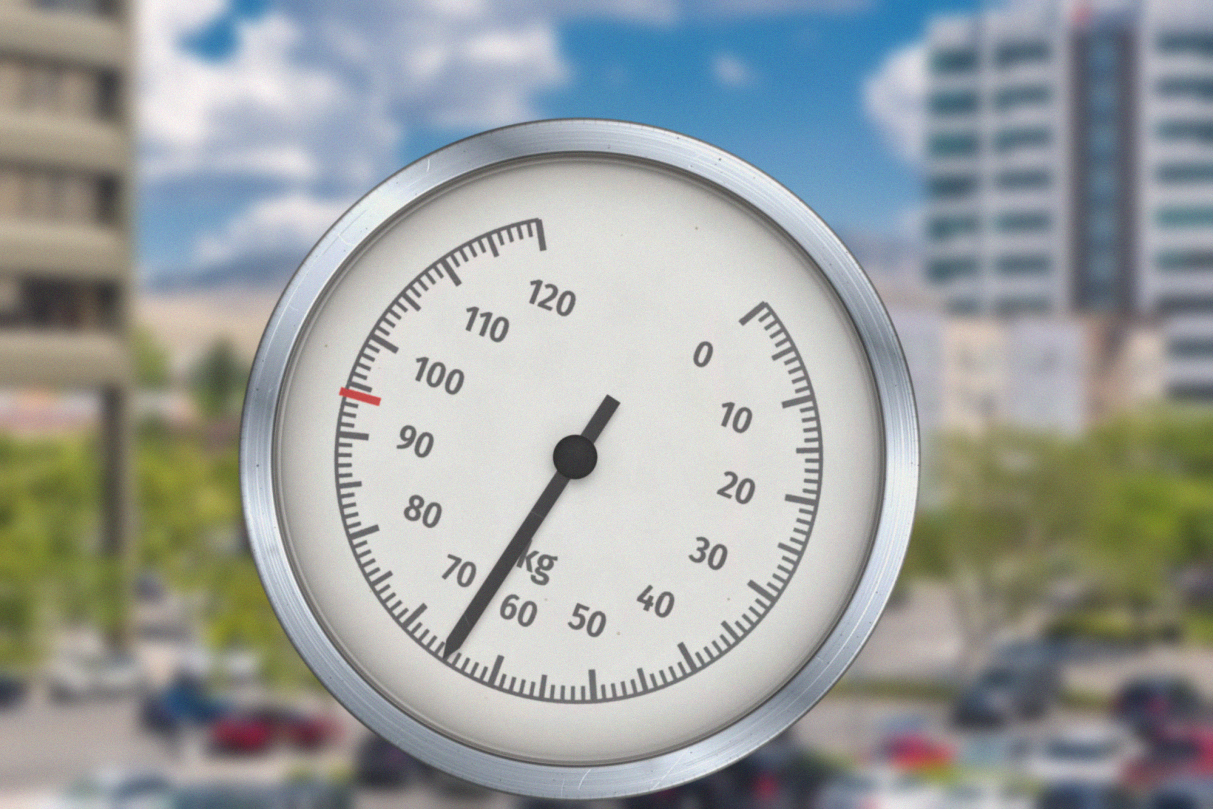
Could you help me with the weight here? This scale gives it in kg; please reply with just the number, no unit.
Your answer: 65
